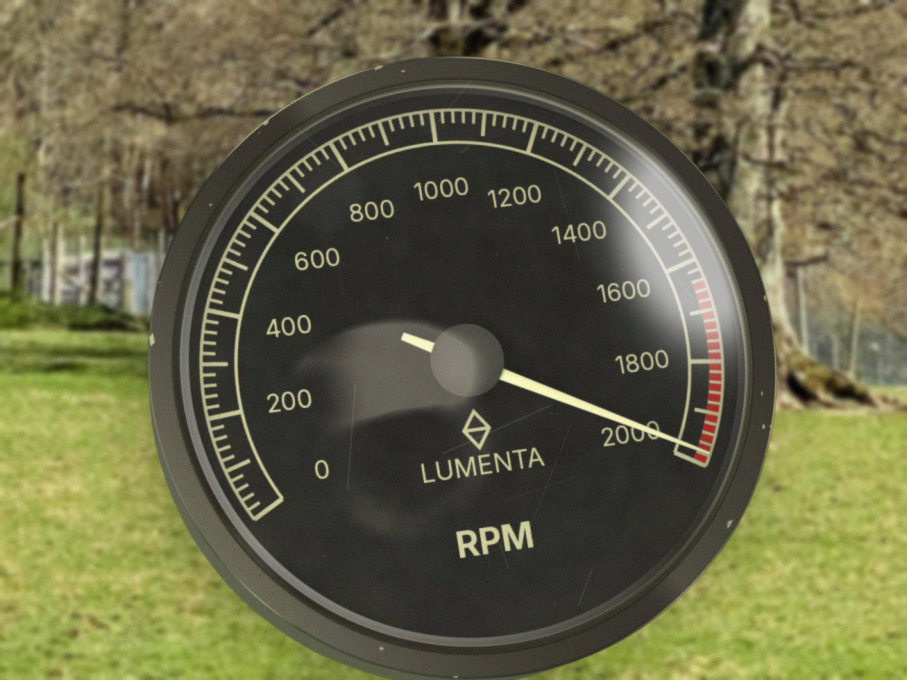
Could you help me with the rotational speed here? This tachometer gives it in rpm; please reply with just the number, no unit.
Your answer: 1980
